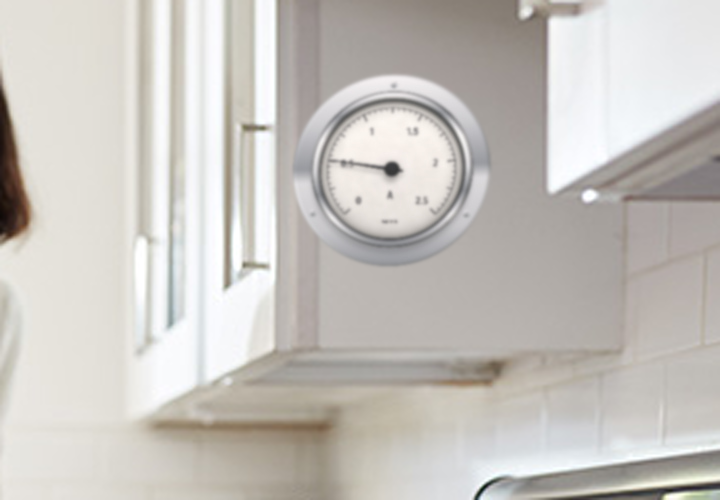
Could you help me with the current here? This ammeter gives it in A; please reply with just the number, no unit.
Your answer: 0.5
